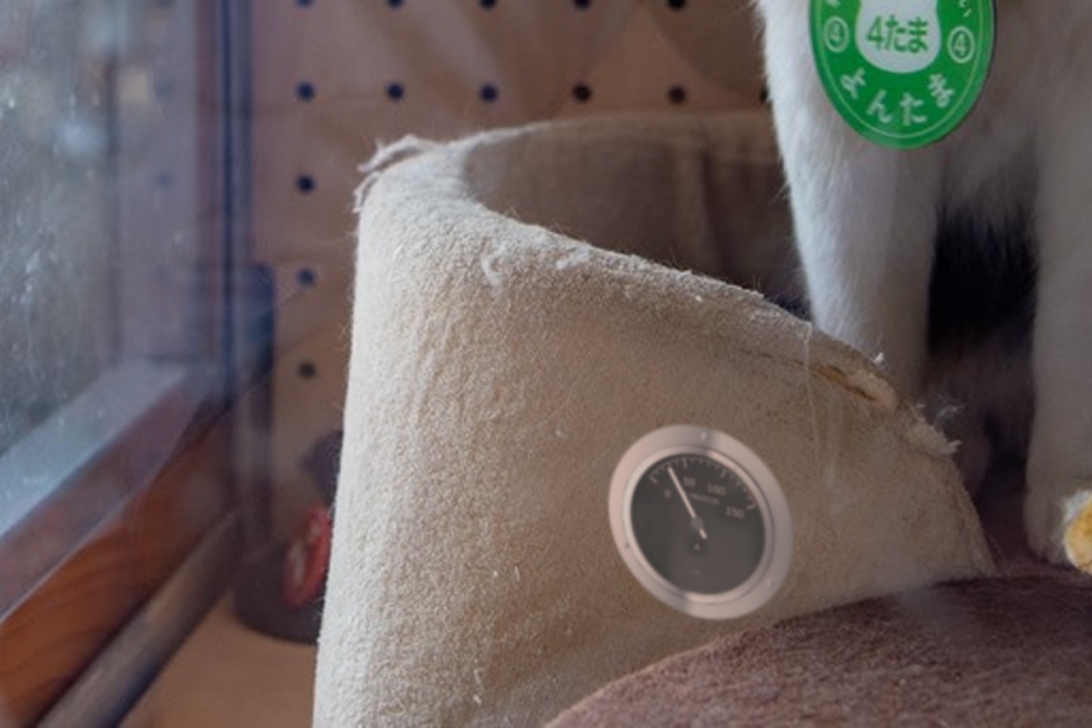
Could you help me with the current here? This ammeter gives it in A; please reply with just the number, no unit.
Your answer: 30
